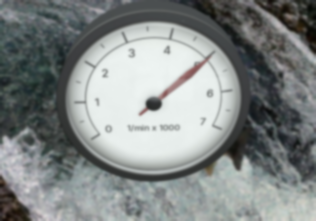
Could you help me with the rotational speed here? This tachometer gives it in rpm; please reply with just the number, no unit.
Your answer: 5000
